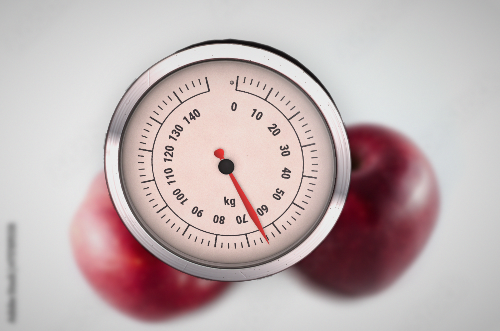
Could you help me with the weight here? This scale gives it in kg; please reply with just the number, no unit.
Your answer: 64
